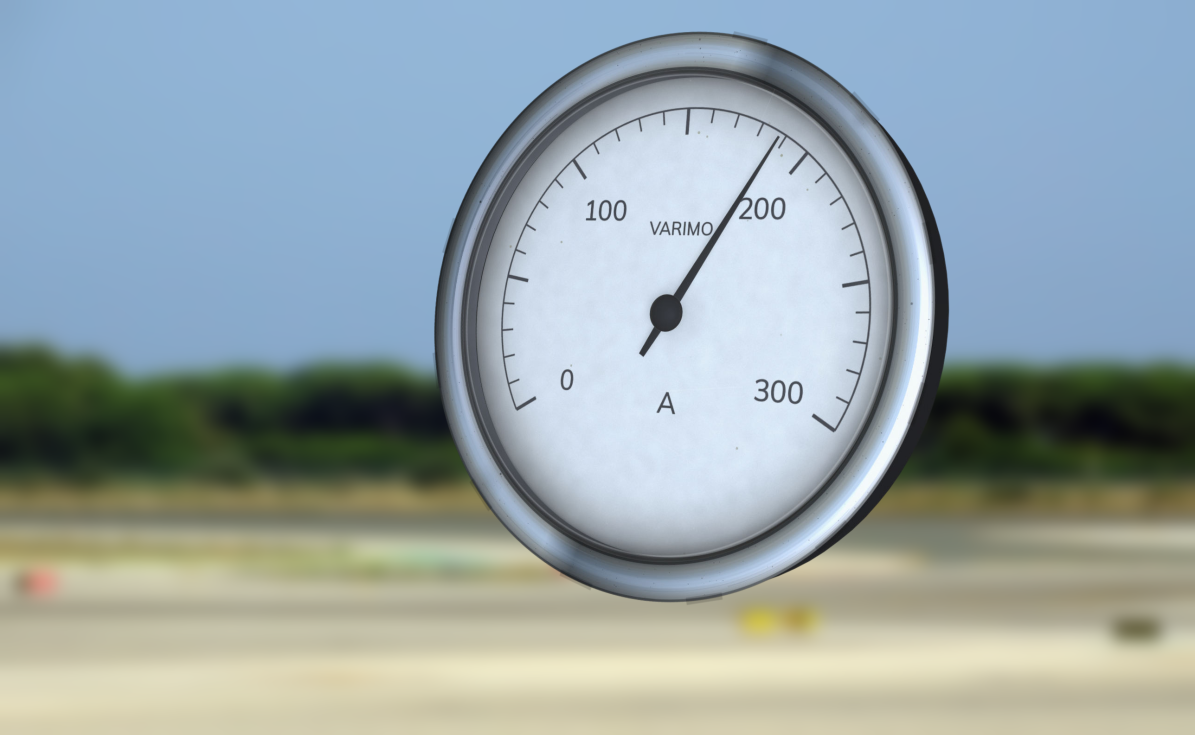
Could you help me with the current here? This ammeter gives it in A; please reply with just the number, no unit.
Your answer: 190
